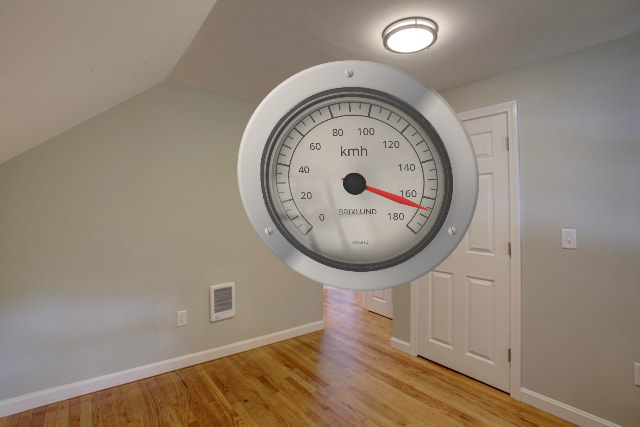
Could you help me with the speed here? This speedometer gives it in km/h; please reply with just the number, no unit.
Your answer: 165
